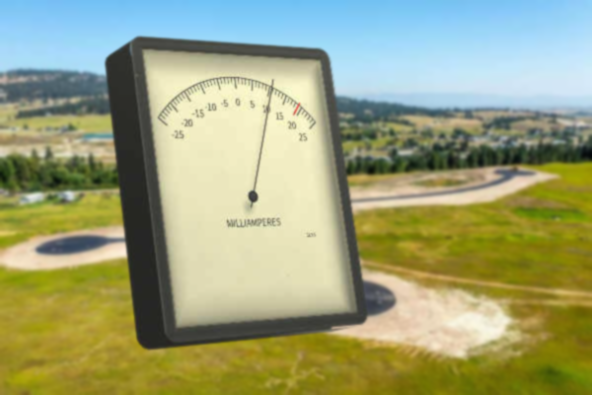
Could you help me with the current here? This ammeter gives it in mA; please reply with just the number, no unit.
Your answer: 10
